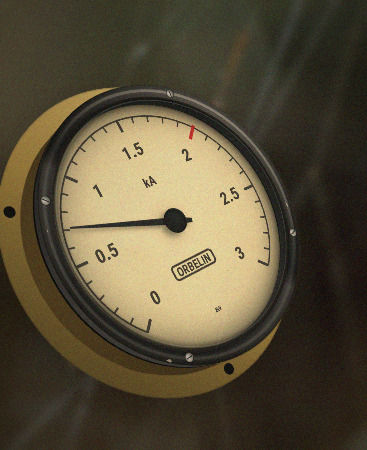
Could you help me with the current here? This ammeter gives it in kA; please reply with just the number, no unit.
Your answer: 0.7
